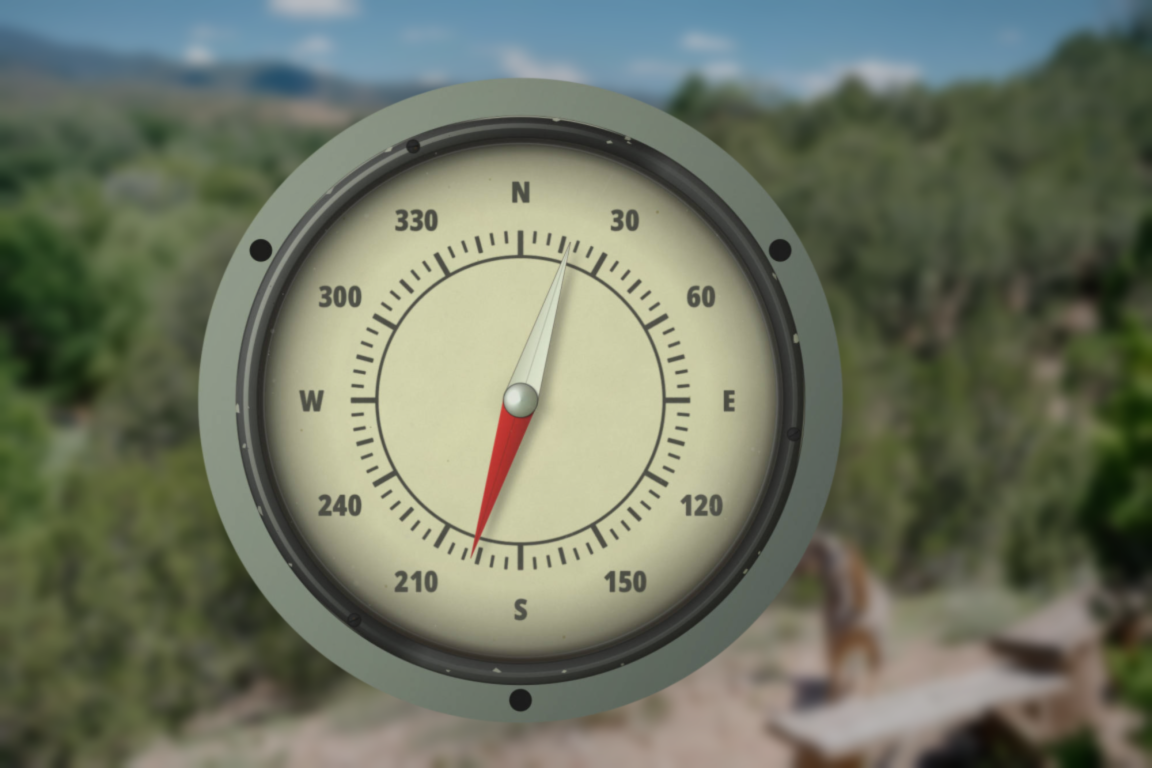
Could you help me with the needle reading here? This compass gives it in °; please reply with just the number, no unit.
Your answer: 197.5
